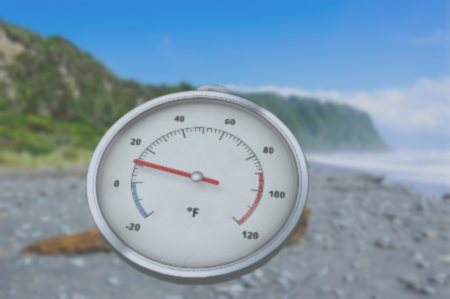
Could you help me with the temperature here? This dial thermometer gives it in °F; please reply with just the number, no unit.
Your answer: 10
